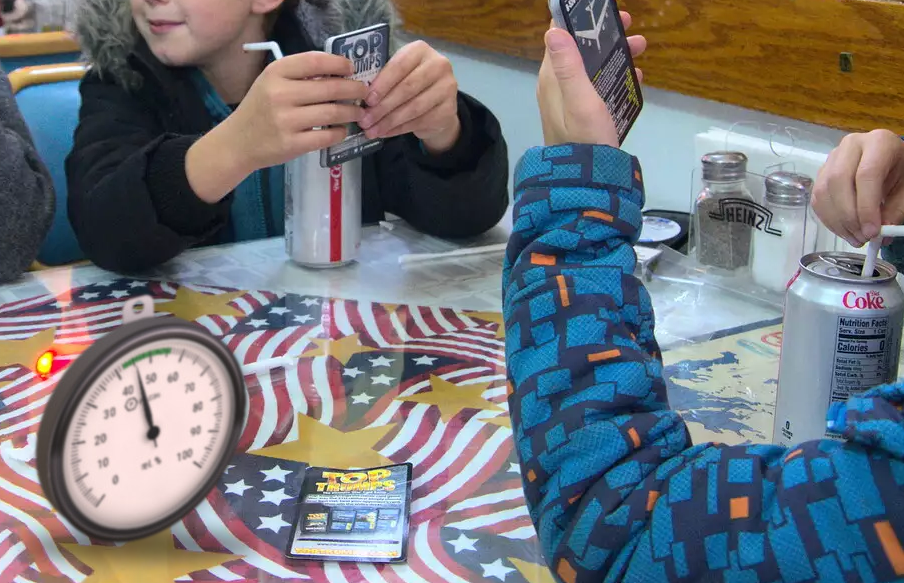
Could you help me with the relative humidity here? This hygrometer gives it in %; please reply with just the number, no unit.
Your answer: 45
